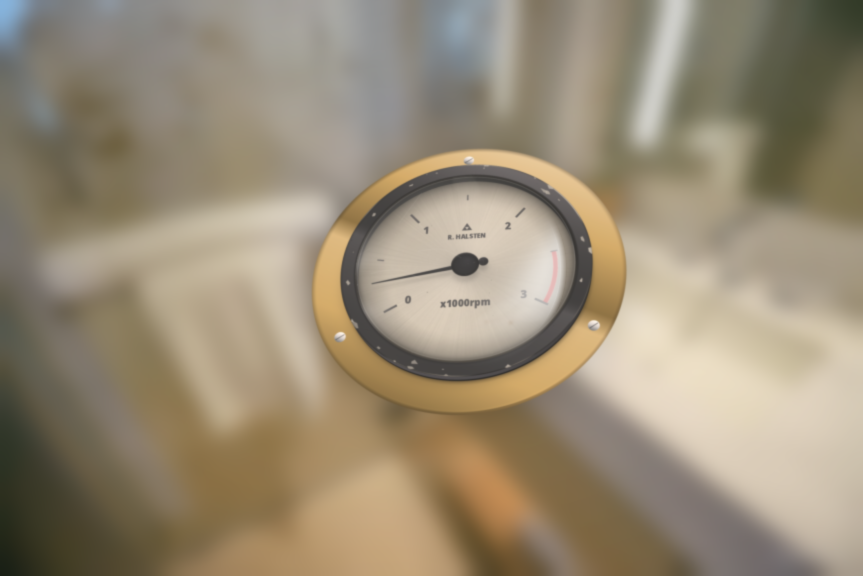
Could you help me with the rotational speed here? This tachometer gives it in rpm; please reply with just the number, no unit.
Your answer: 250
